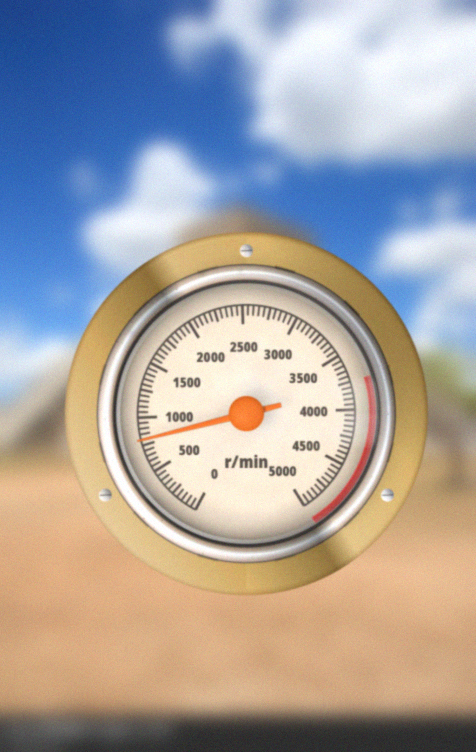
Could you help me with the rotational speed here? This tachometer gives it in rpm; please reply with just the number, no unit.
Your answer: 800
